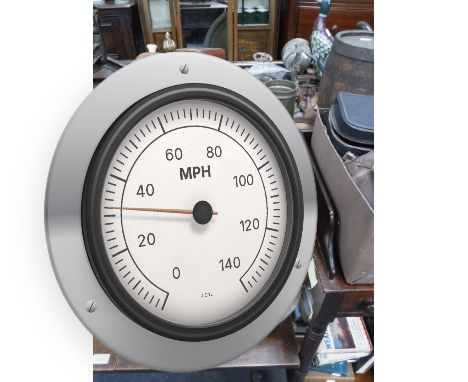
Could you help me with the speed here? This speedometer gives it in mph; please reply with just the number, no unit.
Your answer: 32
